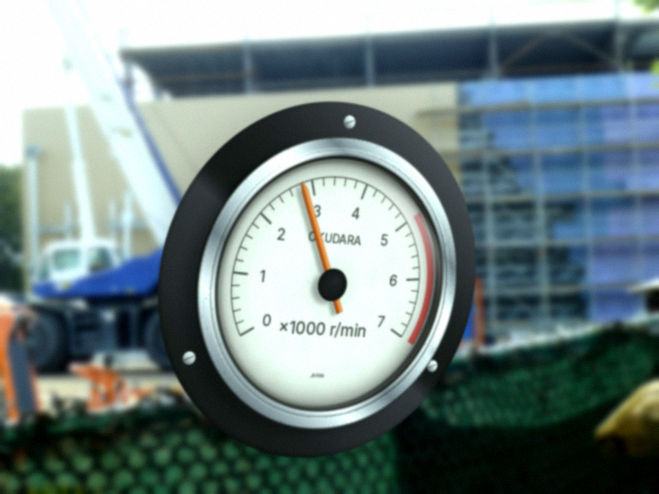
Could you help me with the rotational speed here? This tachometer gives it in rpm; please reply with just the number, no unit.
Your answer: 2800
